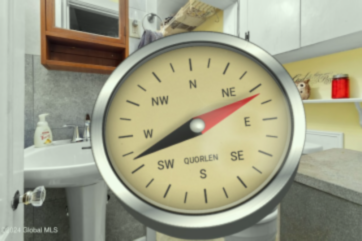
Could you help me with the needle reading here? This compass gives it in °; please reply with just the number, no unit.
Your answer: 67.5
